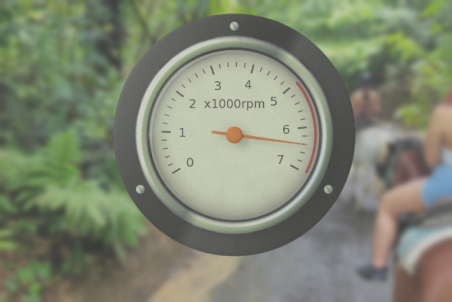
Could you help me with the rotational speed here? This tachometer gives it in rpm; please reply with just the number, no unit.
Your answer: 6400
